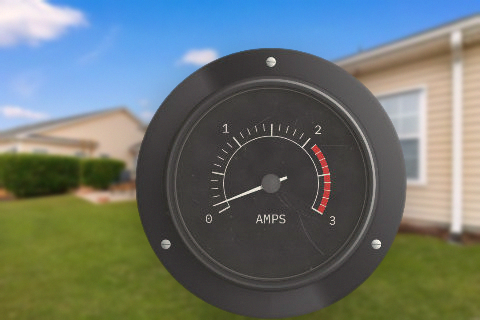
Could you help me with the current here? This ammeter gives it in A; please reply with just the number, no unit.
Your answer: 0.1
